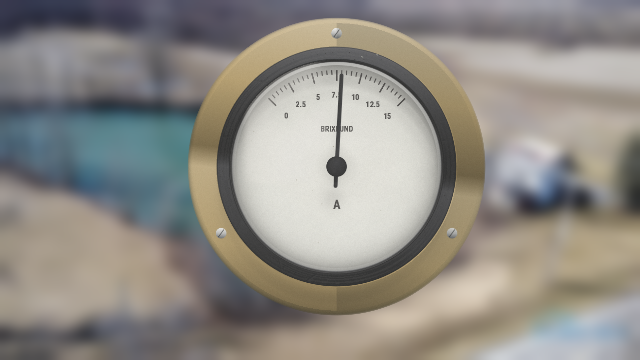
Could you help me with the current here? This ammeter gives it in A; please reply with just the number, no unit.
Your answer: 8
